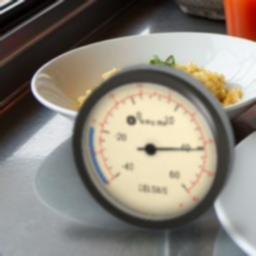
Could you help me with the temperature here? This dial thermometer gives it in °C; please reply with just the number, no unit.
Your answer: 40
